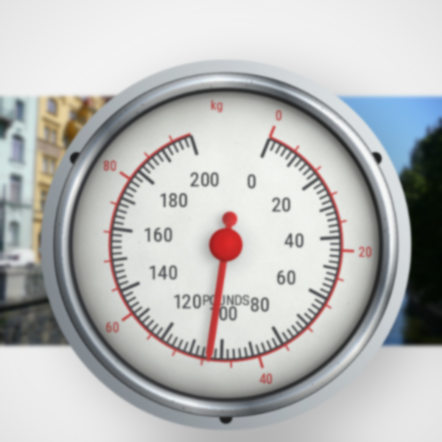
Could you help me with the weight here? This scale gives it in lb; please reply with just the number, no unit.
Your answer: 104
